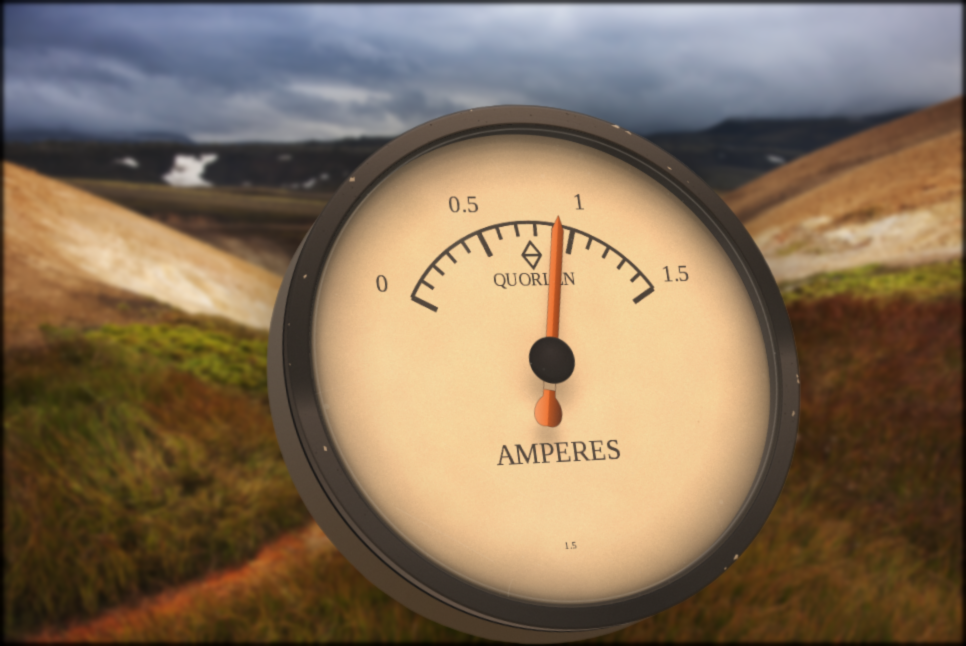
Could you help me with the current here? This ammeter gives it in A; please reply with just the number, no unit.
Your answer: 0.9
